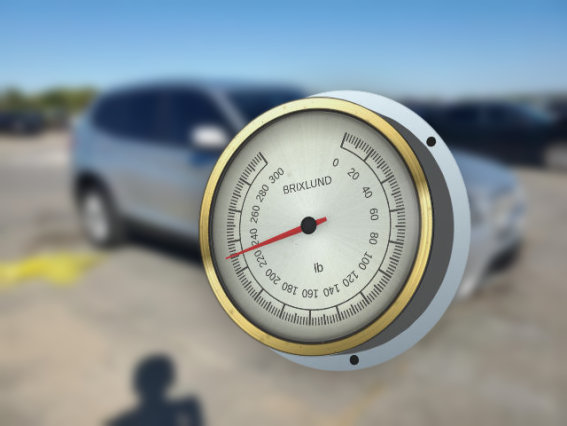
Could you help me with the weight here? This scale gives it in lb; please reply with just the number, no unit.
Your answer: 230
